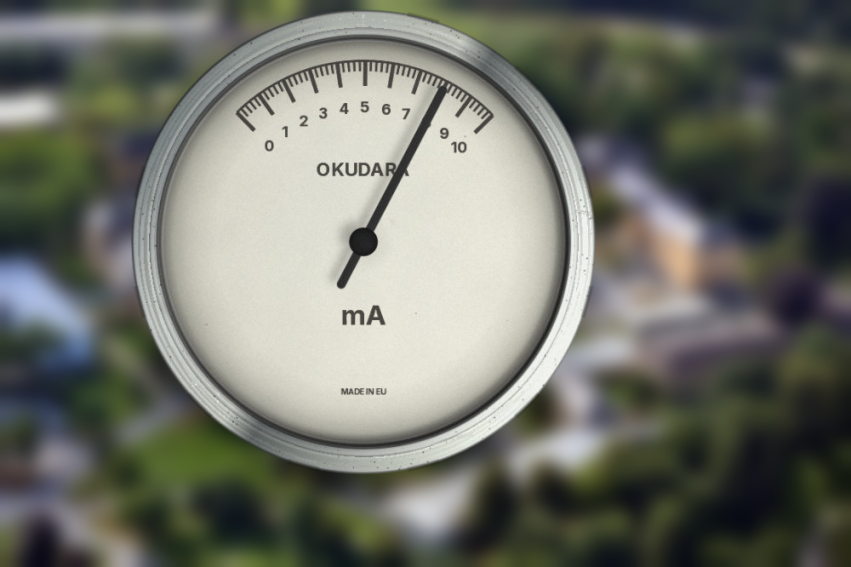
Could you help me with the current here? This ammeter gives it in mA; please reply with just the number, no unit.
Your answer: 8
